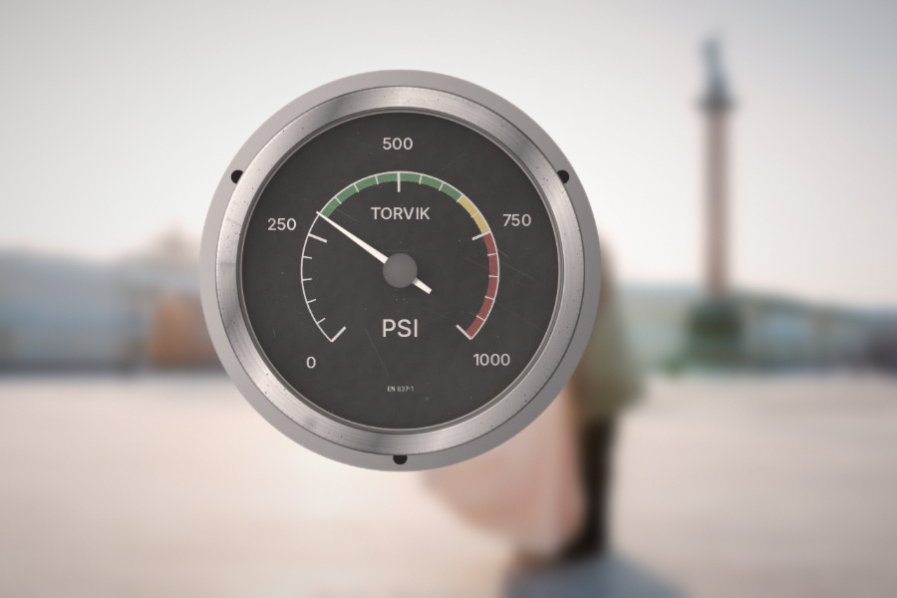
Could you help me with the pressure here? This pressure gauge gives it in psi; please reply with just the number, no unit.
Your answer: 300
